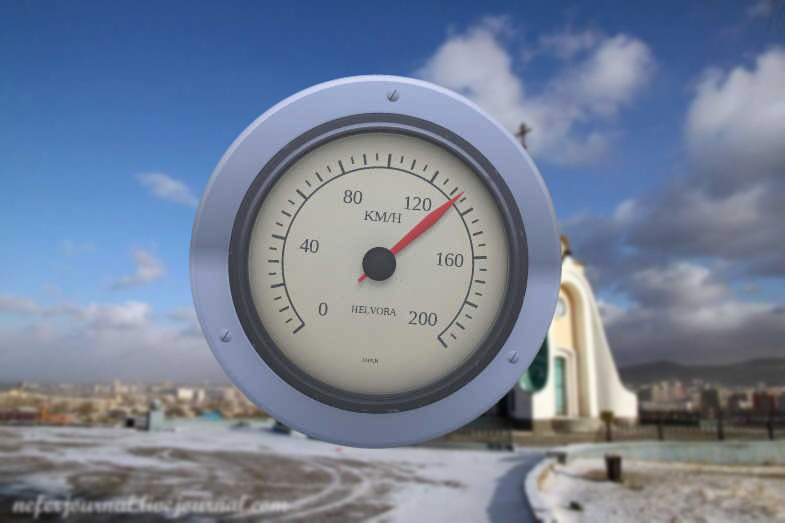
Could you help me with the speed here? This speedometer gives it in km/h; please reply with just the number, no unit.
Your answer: 132.5
